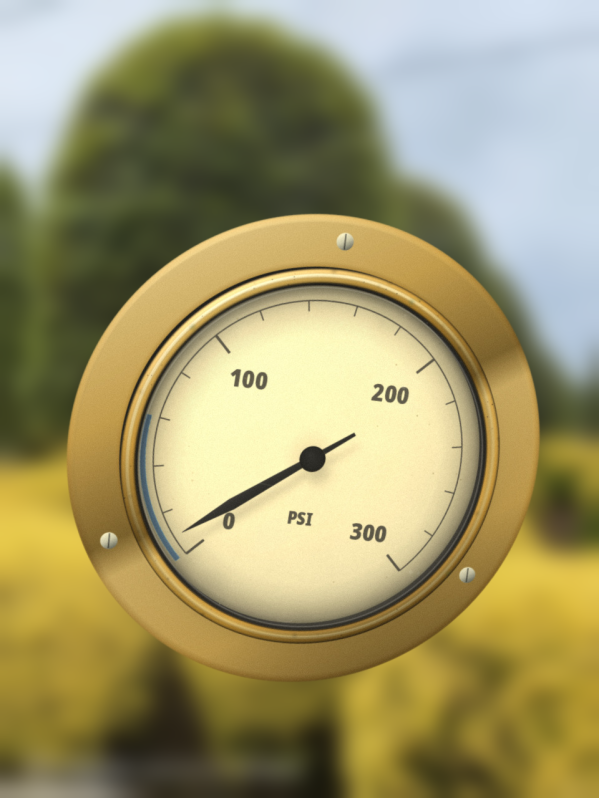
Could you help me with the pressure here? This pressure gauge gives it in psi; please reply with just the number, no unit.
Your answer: 10
